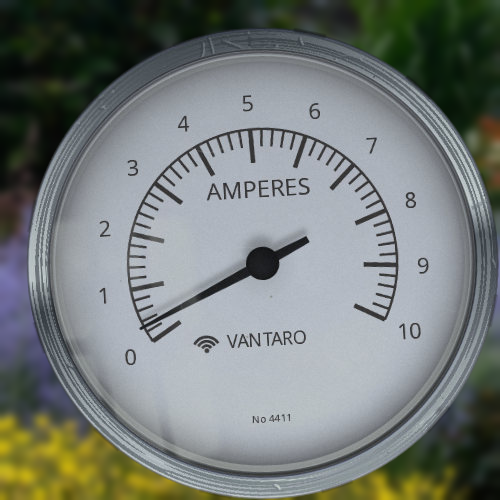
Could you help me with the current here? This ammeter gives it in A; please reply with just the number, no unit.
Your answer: 0.3
